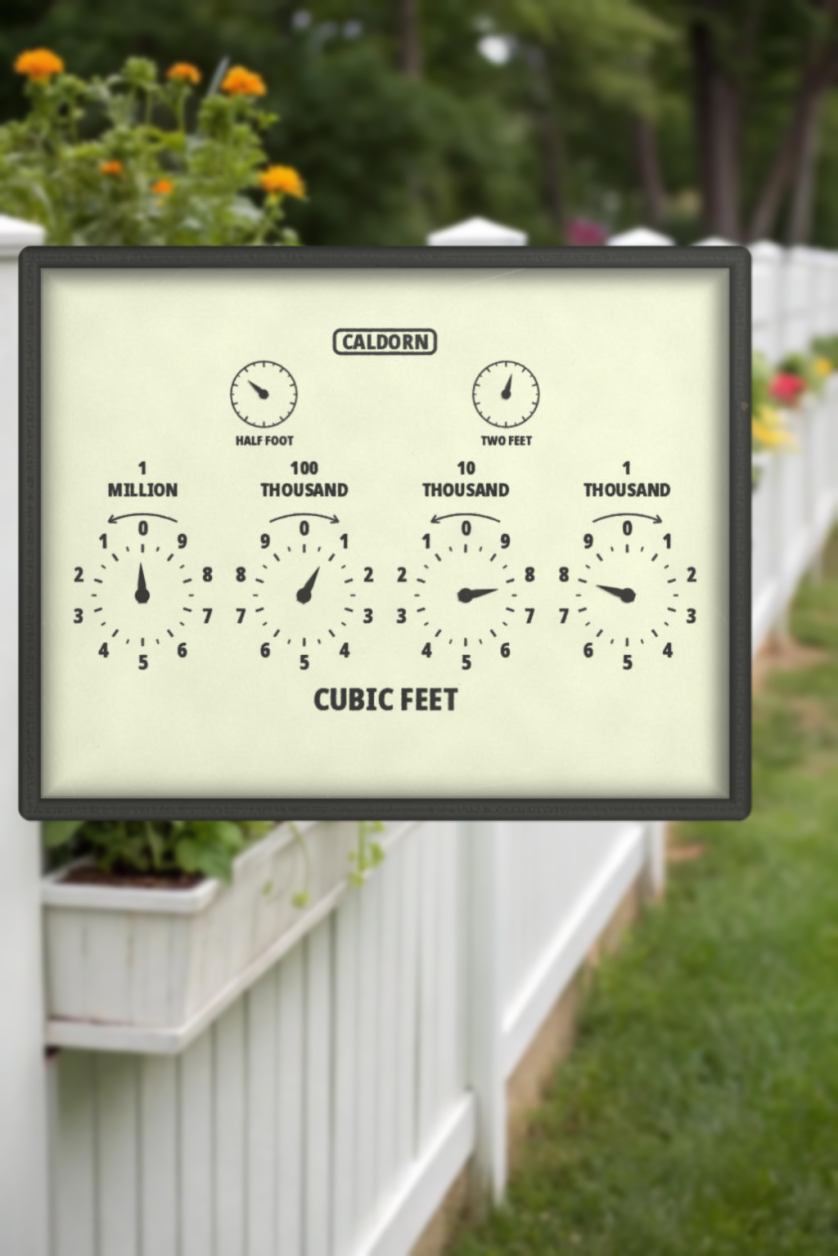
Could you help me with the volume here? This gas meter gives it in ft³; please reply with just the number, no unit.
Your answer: 7800
